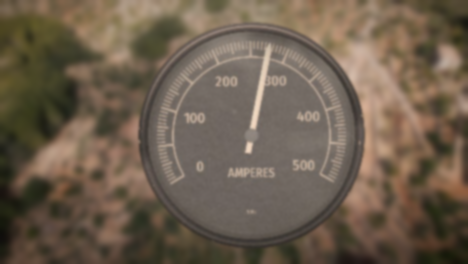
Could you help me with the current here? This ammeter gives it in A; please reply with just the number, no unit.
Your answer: 275
